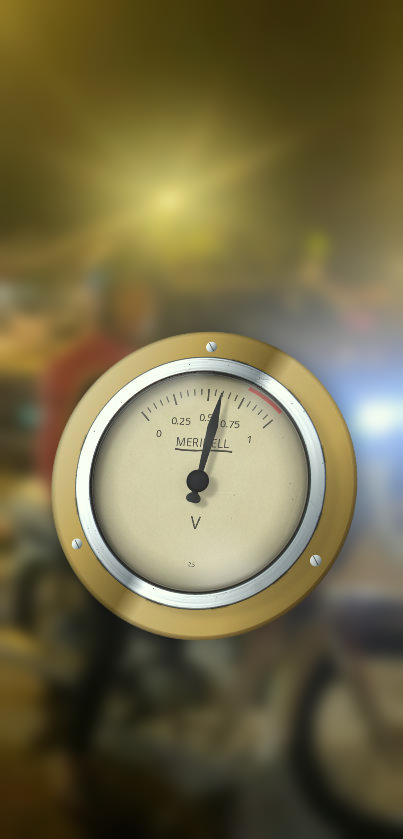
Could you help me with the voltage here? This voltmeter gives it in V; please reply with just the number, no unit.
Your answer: 0.6
